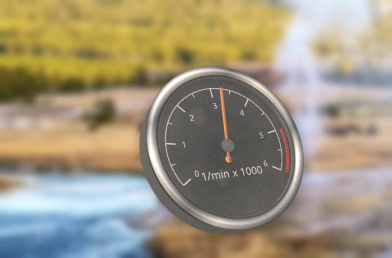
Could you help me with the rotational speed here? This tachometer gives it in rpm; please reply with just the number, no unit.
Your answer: 3250
